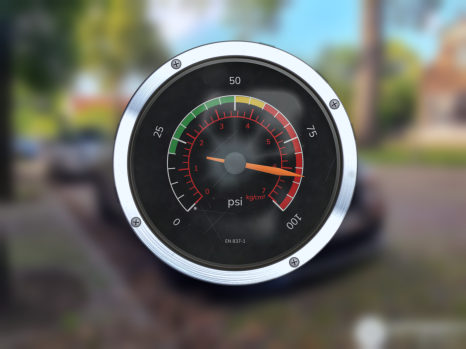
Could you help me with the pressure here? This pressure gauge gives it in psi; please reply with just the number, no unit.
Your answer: 87.5
